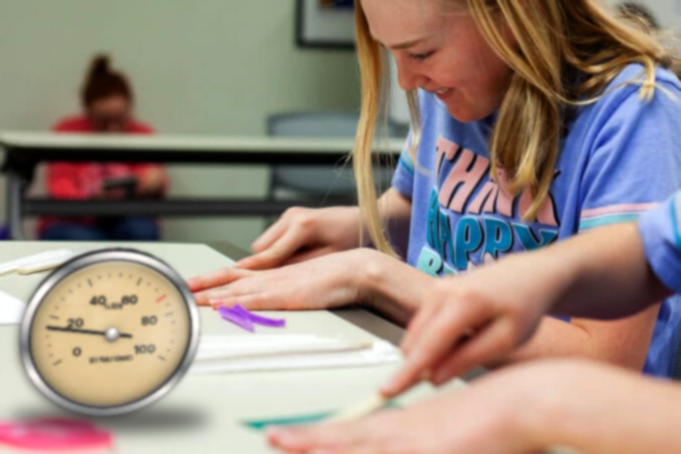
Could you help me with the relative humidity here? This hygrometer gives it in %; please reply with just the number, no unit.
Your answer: 16
